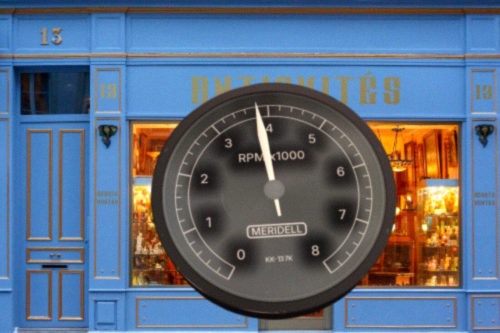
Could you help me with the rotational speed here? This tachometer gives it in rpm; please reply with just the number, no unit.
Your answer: 3800
